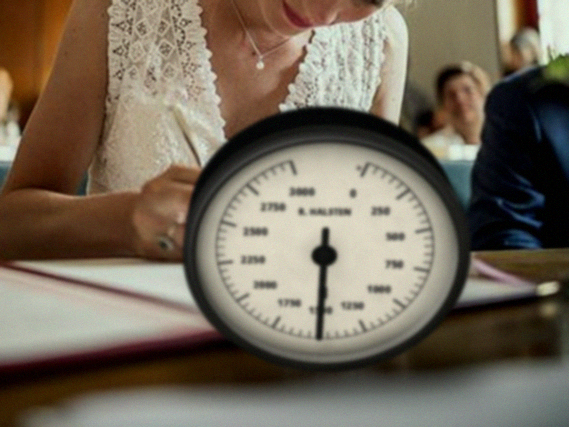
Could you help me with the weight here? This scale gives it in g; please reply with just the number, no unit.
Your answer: 1500
